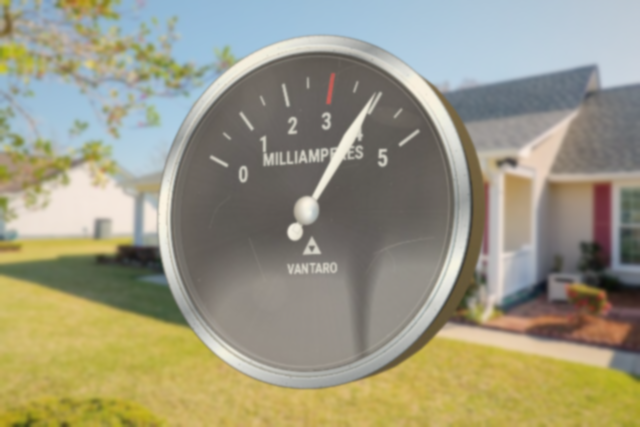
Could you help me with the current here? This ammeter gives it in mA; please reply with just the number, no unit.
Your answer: 4
